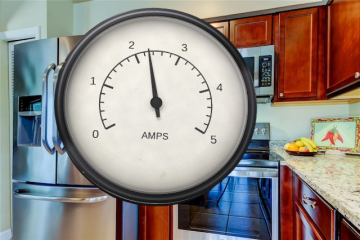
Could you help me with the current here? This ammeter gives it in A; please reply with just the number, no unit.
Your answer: 2.3
